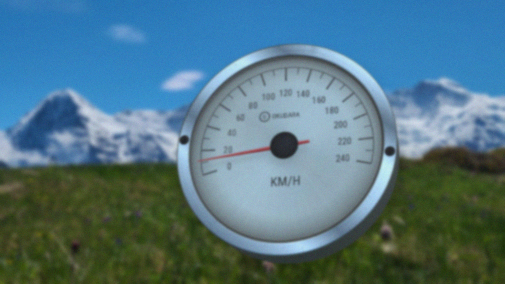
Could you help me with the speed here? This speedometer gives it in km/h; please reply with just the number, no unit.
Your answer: 10
